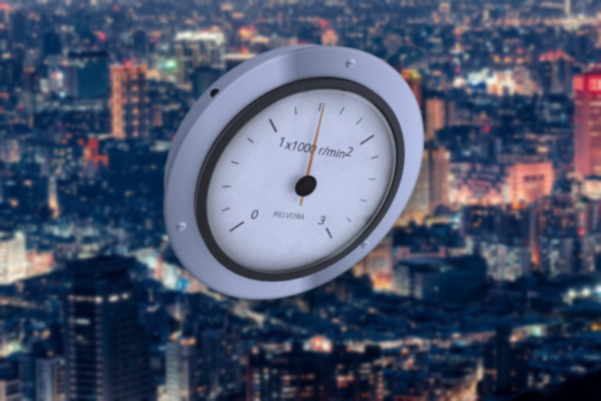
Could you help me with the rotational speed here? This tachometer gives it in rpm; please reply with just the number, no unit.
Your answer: 1400
